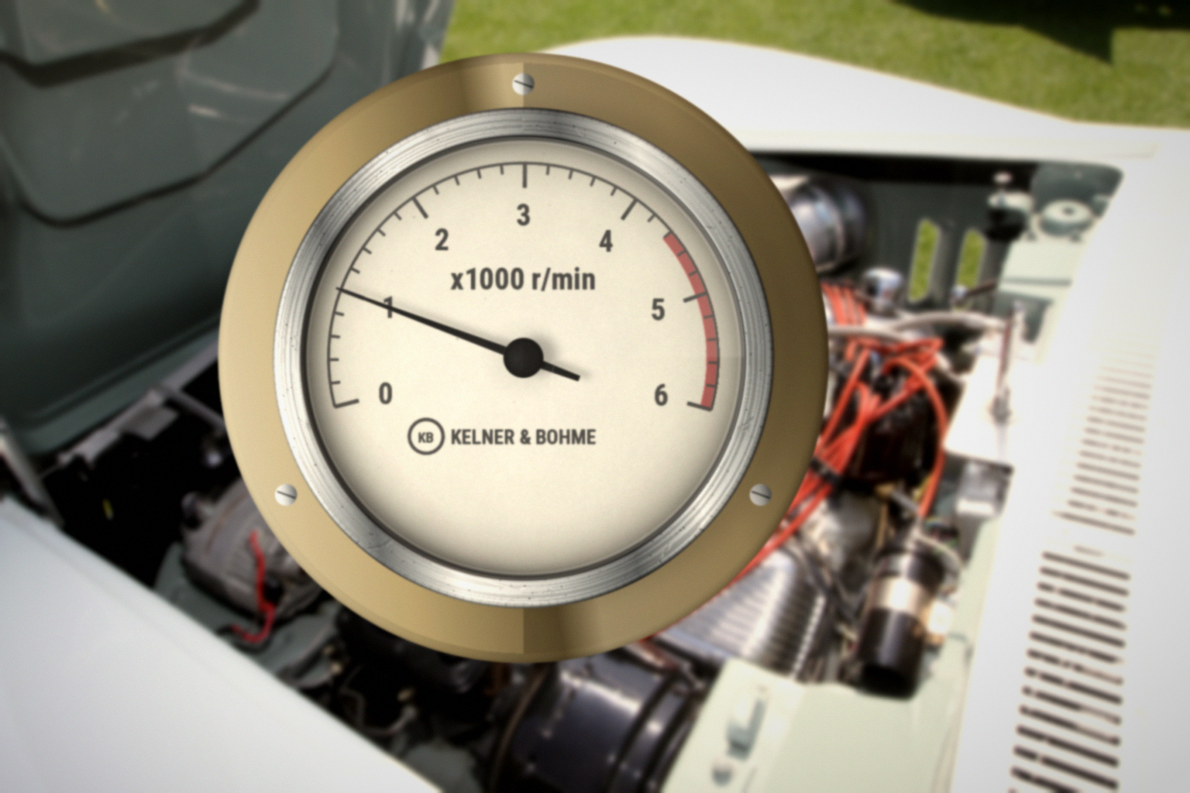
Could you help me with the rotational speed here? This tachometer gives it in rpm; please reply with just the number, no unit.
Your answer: 1000
